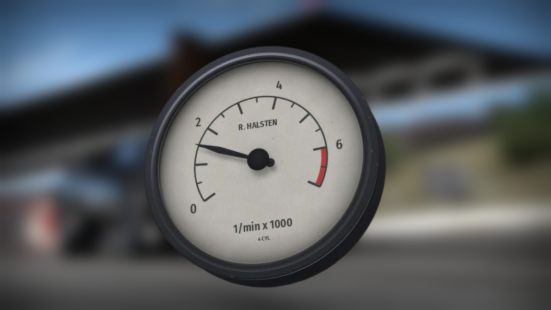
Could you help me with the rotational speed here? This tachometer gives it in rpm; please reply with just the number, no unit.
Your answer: 1500
